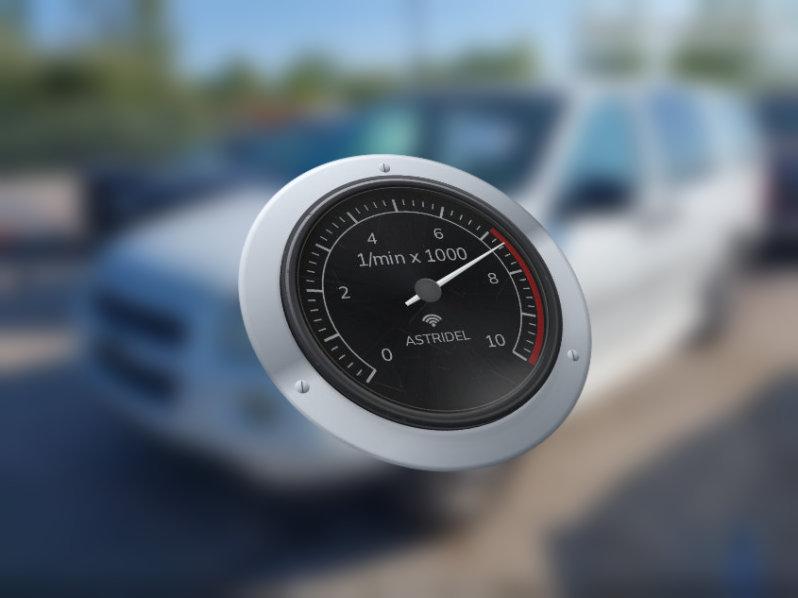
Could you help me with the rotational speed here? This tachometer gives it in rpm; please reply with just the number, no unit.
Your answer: 7400
